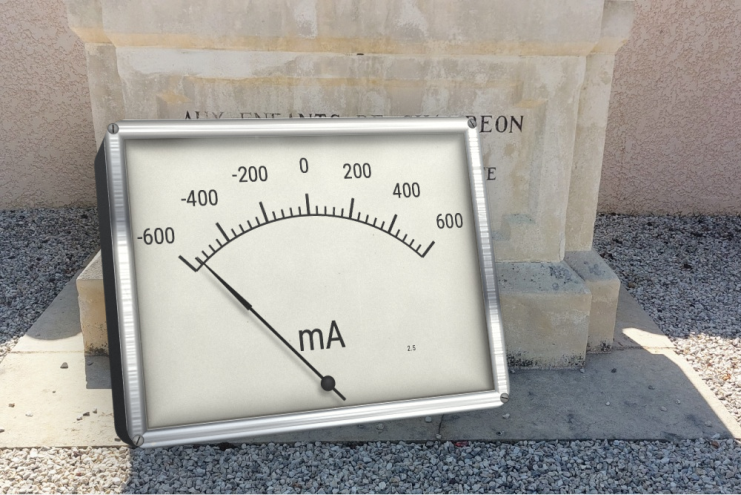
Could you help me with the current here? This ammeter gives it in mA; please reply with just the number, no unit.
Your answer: -560
